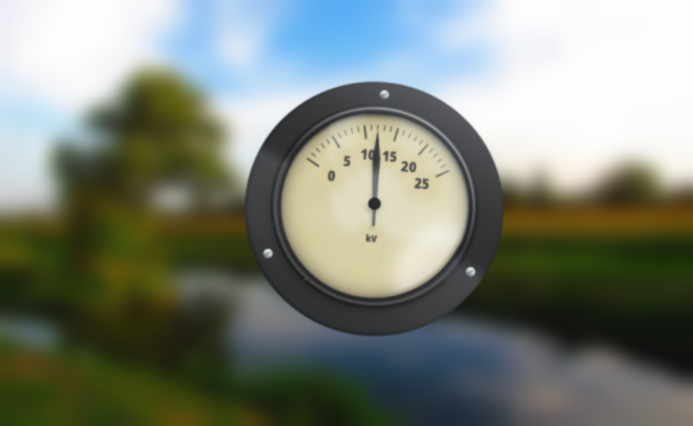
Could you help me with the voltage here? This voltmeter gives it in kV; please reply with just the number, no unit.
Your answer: 12
